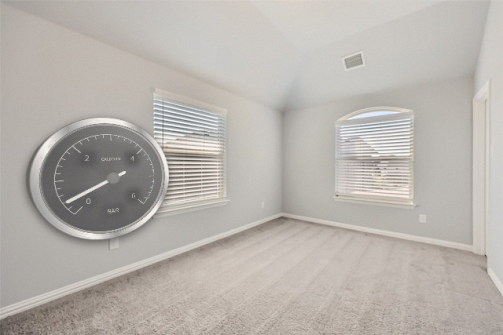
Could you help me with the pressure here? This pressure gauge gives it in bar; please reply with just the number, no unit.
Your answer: 0.4
